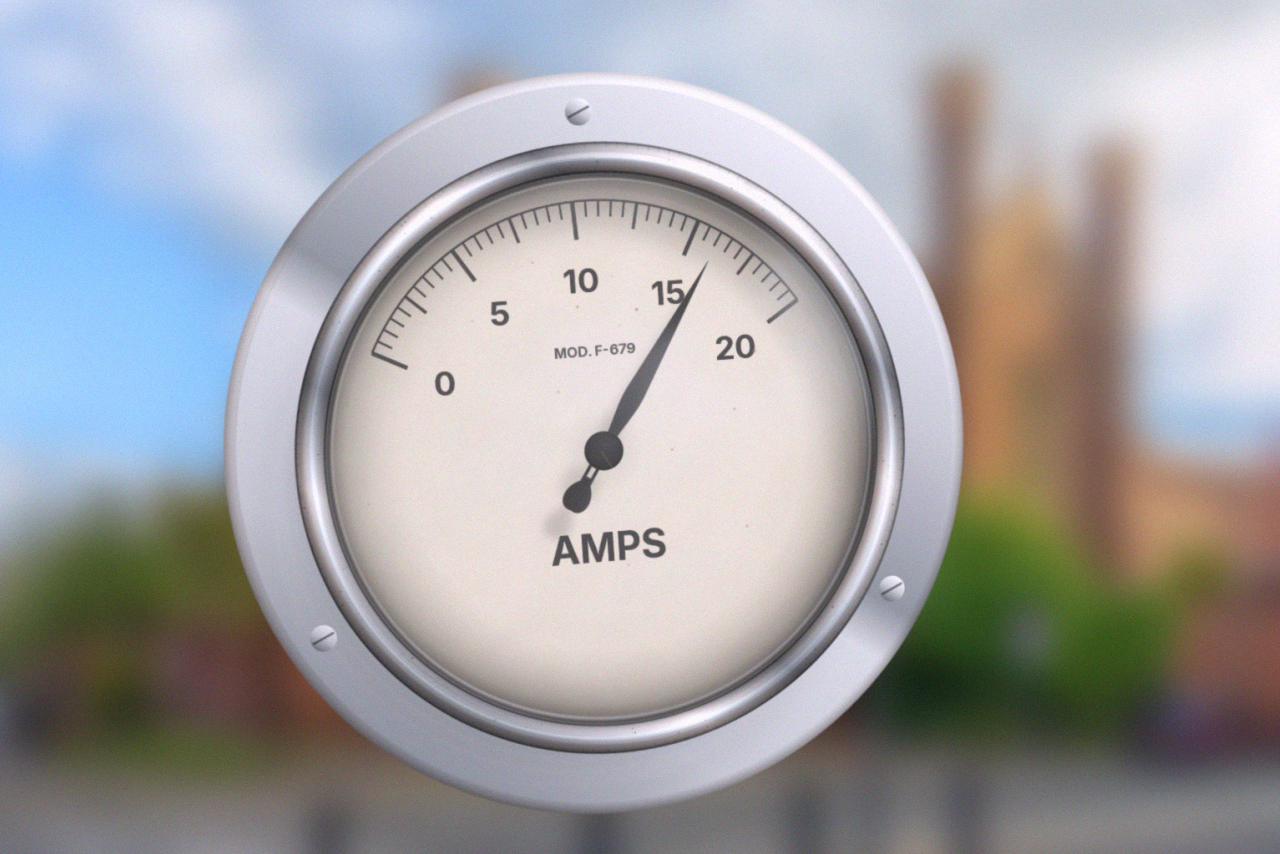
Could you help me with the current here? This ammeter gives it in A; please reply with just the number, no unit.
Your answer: 16
